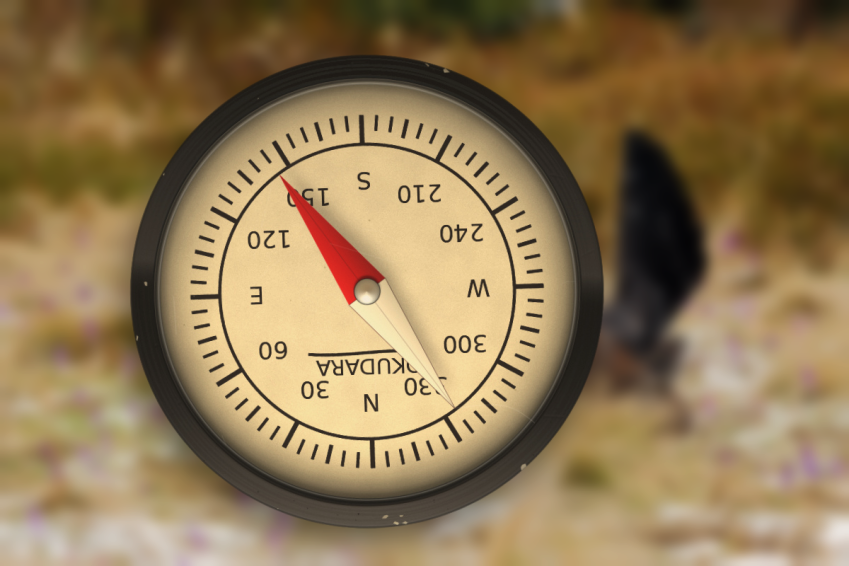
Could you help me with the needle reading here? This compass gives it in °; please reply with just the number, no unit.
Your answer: 145
